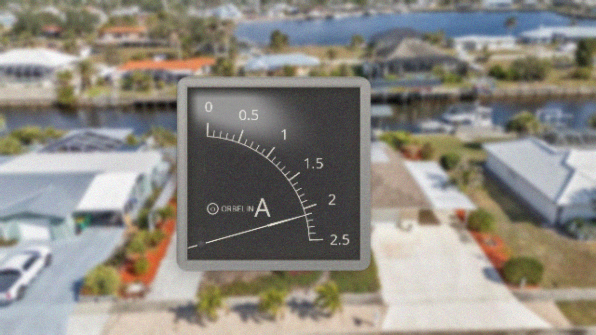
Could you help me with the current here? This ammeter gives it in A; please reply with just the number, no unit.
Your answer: 2.1
